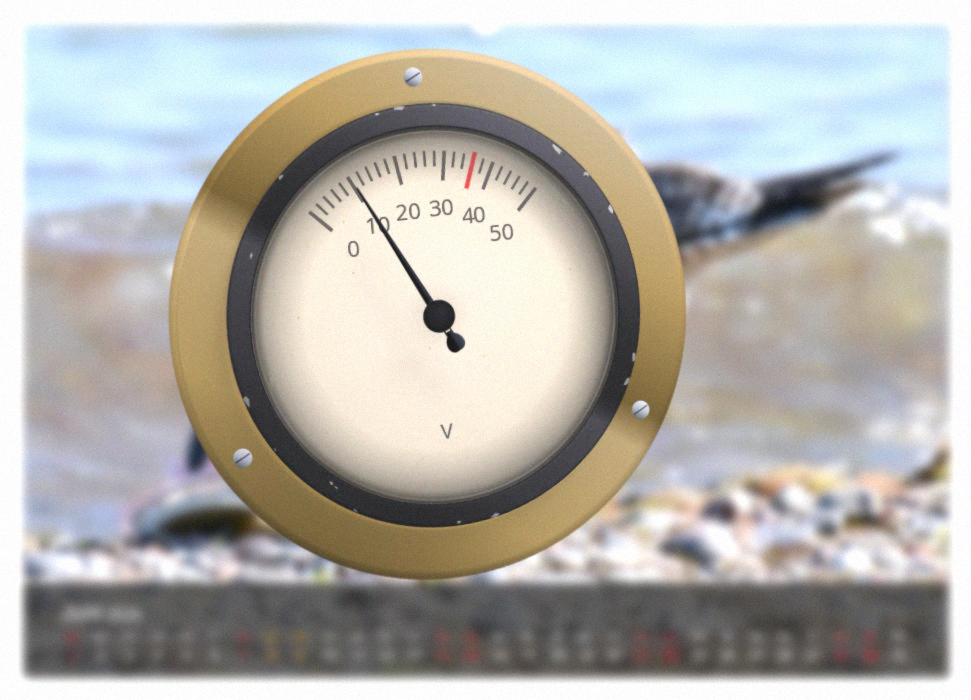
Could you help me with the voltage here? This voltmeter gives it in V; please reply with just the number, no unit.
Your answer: 10
